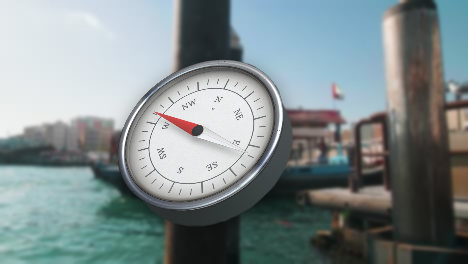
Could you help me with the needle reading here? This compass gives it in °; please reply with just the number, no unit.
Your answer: 280
